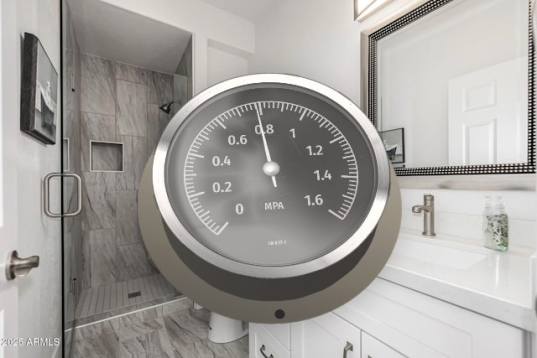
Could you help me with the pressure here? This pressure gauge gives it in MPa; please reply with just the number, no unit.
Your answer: 0.78
